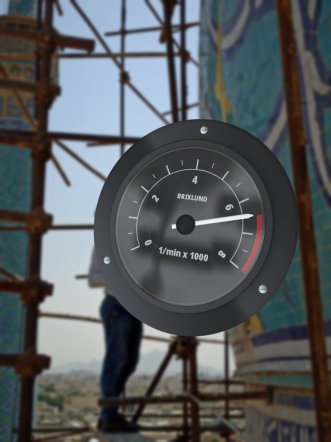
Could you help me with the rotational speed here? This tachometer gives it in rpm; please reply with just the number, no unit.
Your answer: 6500
